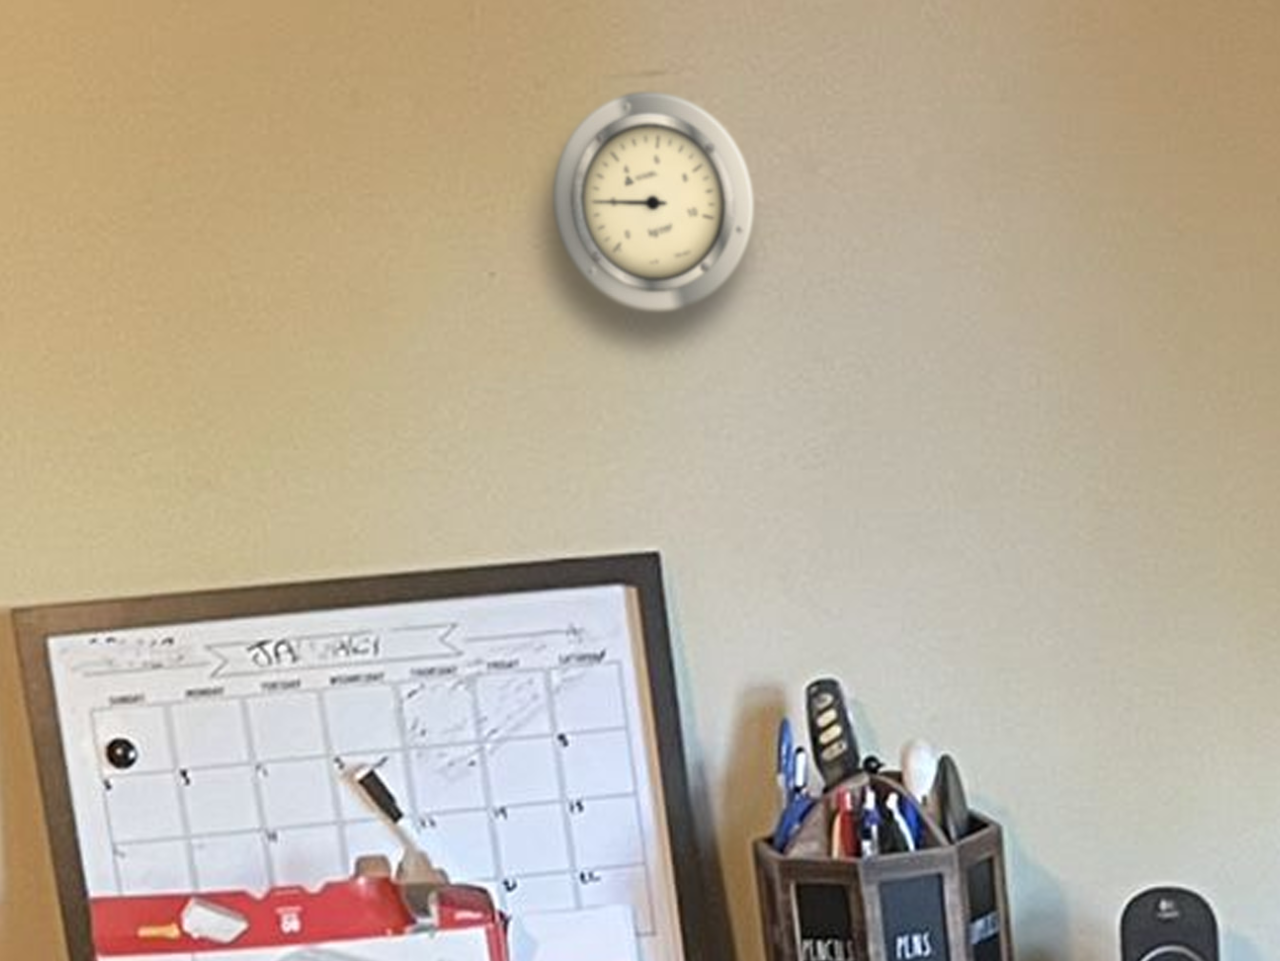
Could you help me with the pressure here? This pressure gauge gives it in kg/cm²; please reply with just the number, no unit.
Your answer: 2
